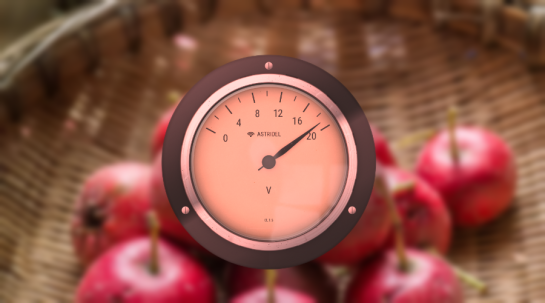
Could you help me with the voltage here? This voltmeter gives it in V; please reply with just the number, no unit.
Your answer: 19
